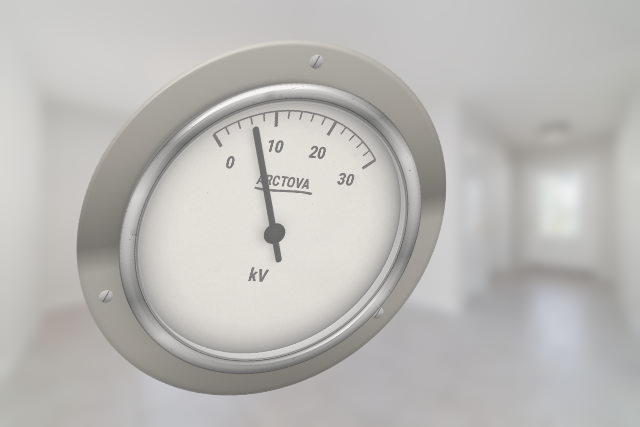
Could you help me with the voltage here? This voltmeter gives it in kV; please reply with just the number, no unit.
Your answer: 6
